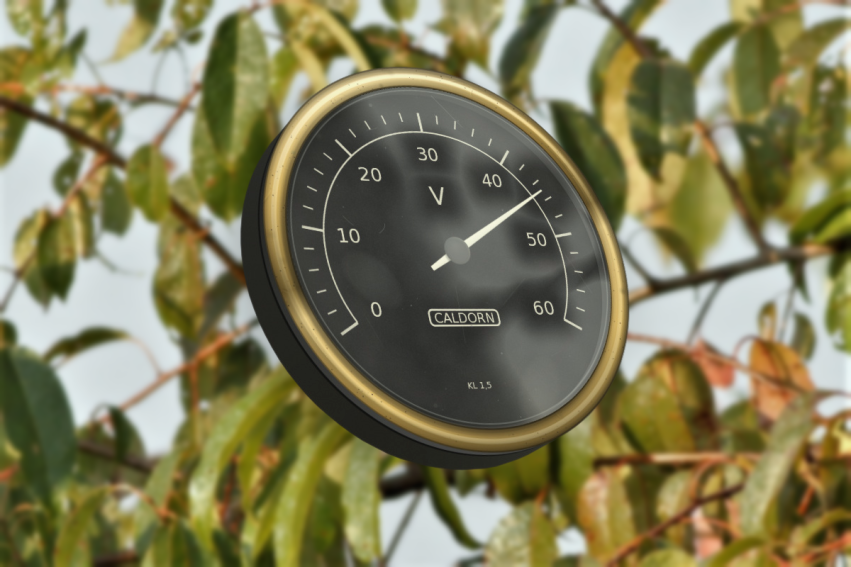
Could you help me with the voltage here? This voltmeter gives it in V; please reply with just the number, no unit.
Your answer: 45
